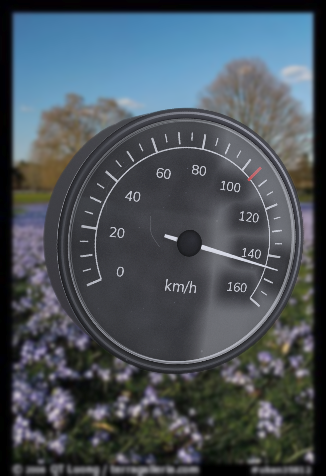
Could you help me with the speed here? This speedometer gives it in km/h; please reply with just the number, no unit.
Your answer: 145
